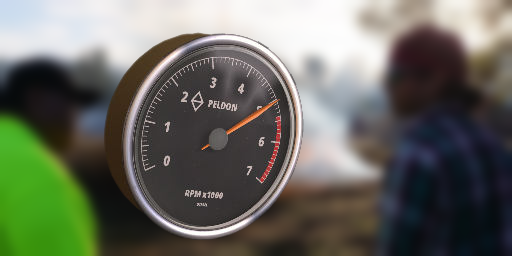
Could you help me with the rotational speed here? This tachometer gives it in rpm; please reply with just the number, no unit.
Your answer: 5000
